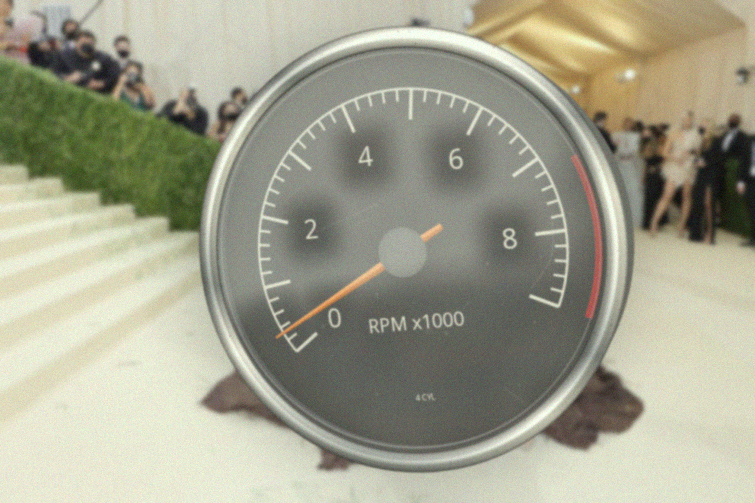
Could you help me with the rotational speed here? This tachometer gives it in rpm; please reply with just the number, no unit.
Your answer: 300
